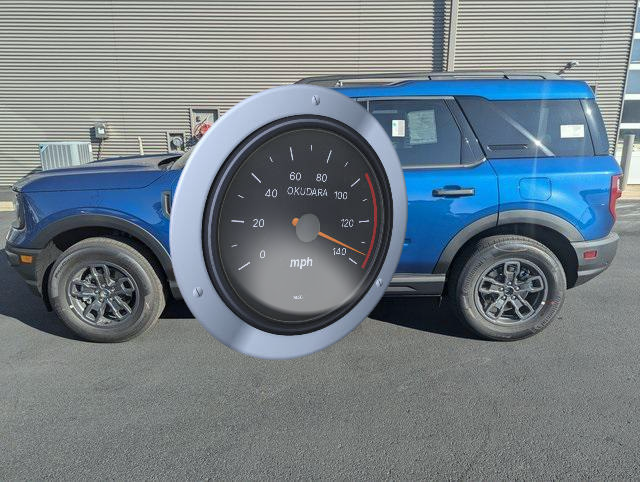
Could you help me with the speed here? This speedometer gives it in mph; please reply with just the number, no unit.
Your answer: 135
